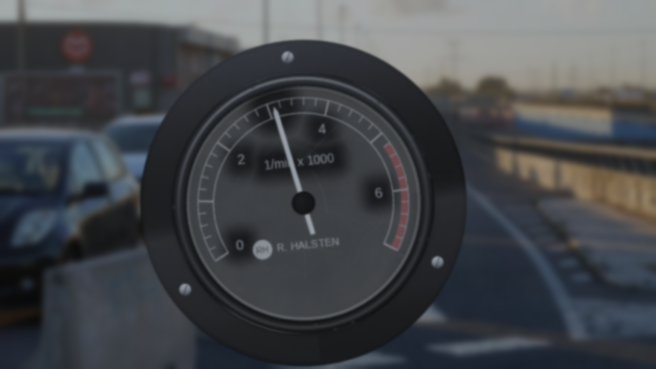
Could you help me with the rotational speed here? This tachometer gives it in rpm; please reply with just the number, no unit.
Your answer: 3100
